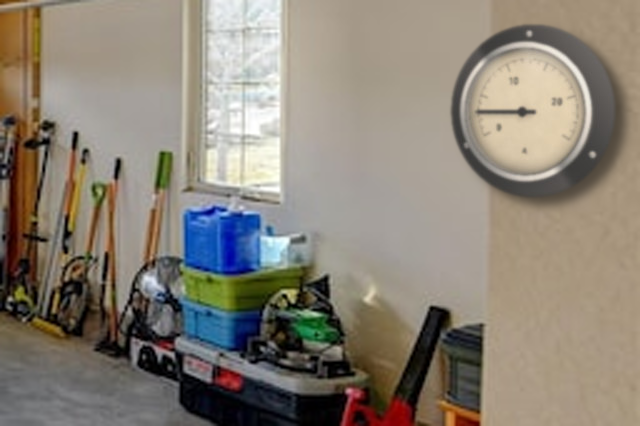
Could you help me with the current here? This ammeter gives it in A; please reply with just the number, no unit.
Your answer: 3
